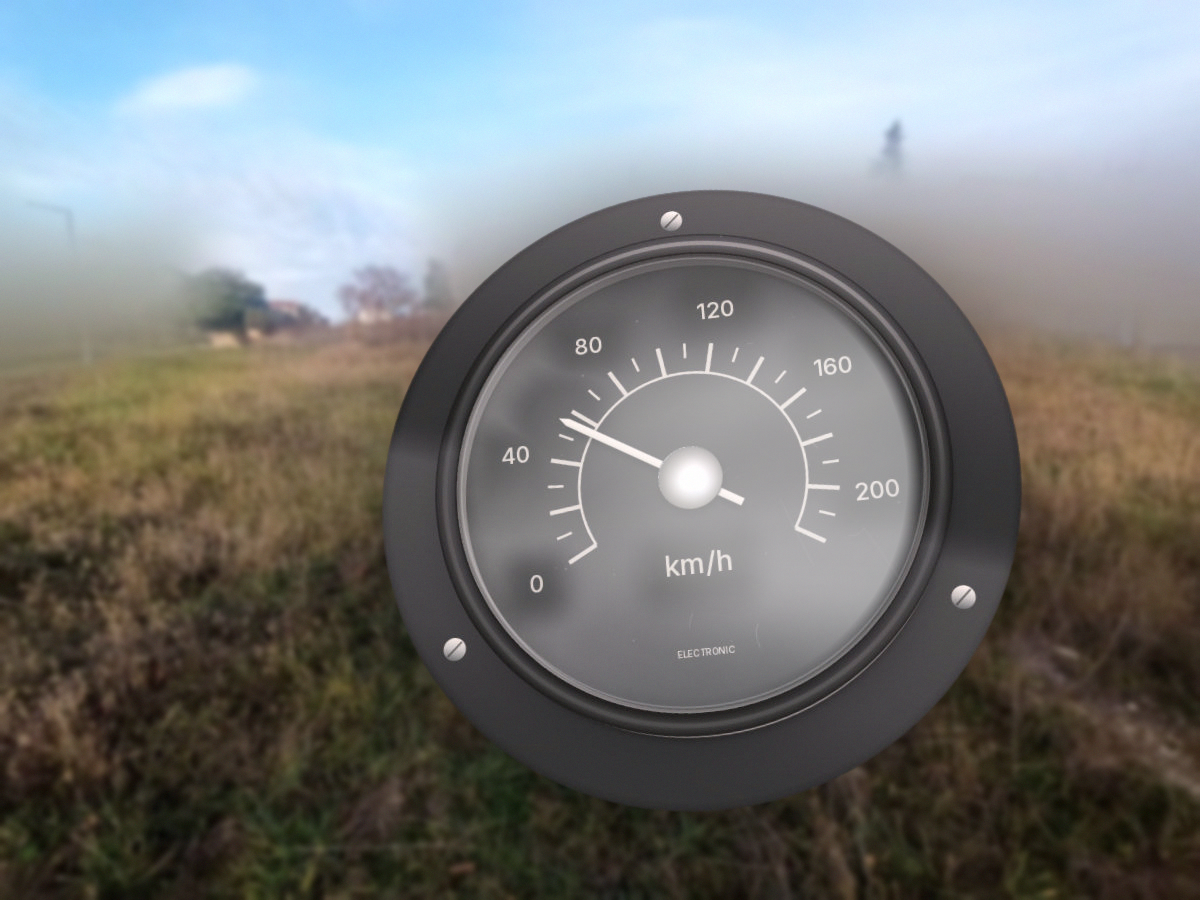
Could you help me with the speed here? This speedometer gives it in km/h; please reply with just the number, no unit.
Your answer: 55
